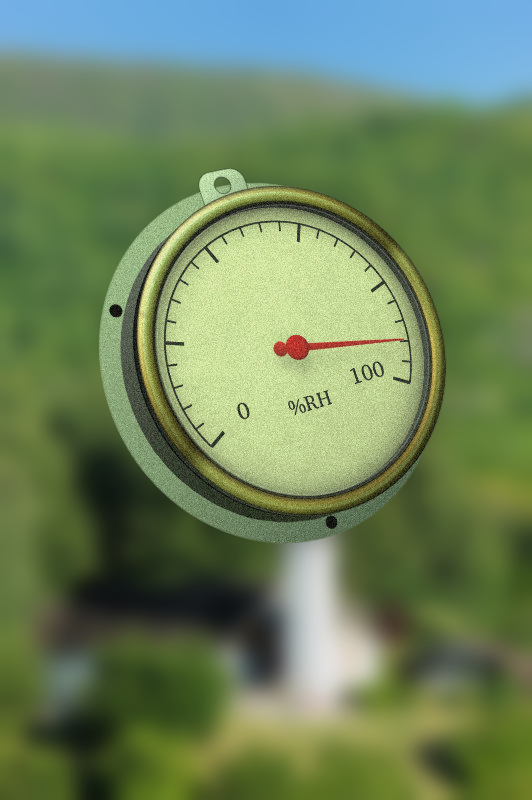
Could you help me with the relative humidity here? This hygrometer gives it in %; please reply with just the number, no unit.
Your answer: 92
